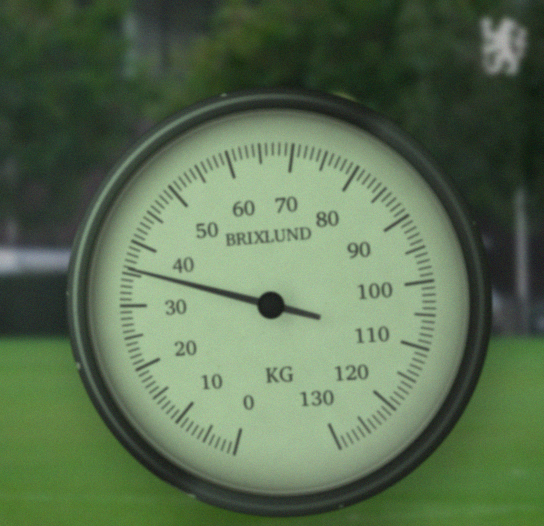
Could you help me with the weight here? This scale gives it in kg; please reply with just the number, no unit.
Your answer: 36
